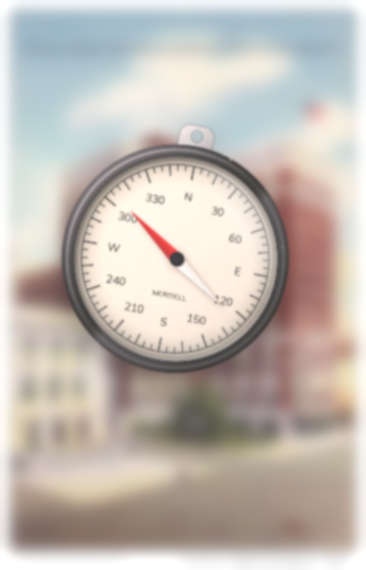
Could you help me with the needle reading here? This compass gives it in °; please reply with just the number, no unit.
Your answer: 305
